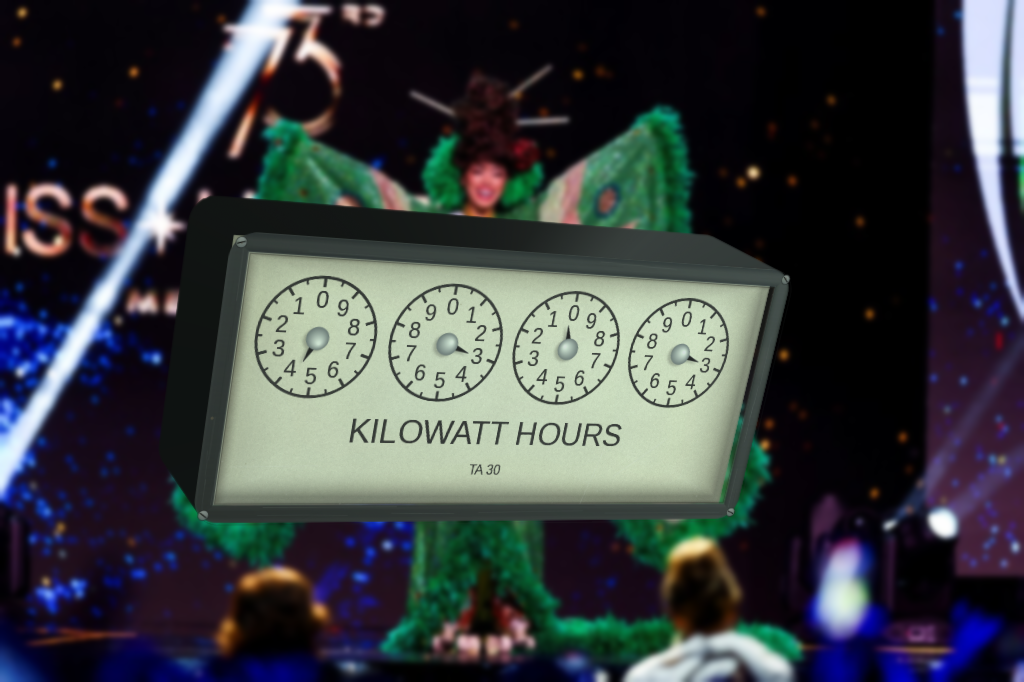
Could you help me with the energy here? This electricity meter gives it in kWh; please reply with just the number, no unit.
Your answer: 4303
